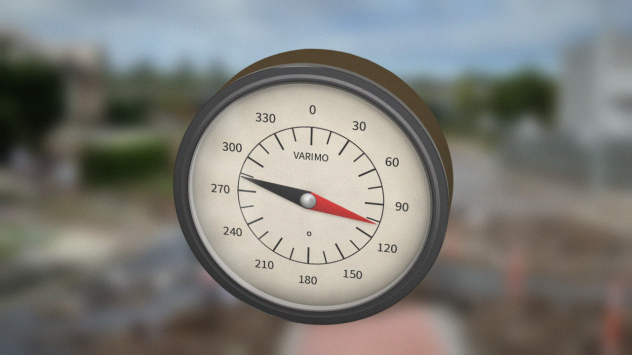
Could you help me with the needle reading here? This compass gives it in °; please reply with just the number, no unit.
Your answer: 105
